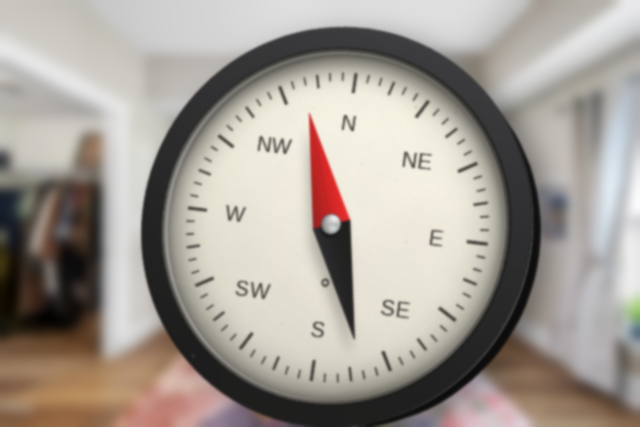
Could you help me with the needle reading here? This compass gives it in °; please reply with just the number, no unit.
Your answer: 340
